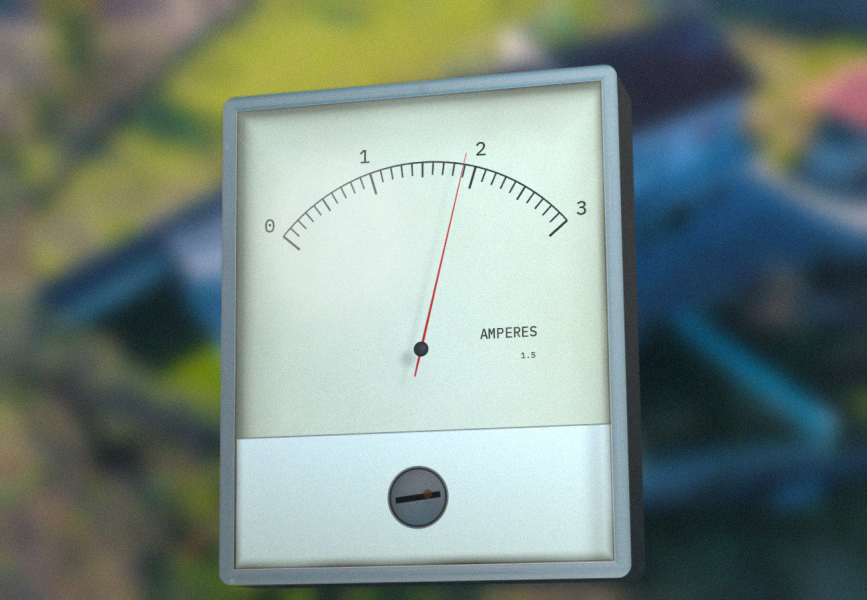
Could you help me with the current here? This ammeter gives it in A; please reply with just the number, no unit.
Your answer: 1.9
